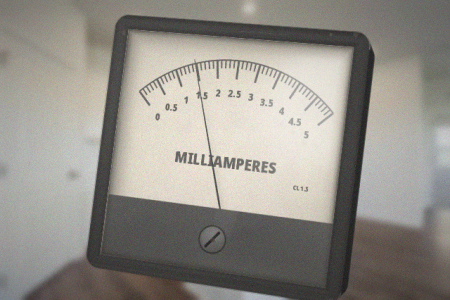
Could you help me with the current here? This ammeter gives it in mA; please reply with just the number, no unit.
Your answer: 1.5
